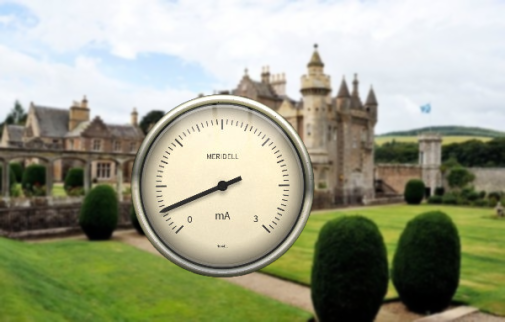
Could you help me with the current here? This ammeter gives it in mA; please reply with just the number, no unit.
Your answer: 0.25
